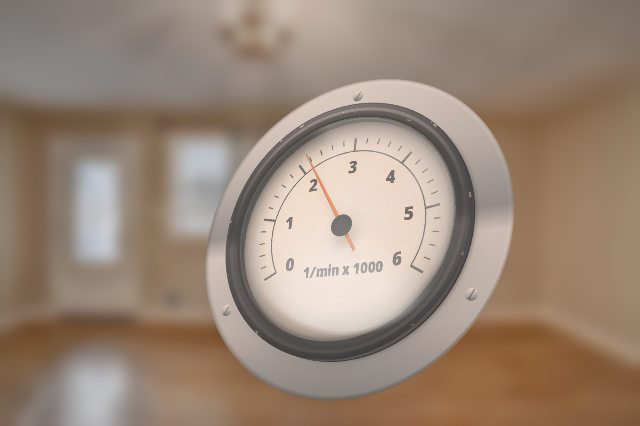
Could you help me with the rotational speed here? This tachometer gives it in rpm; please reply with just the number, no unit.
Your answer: 2200
